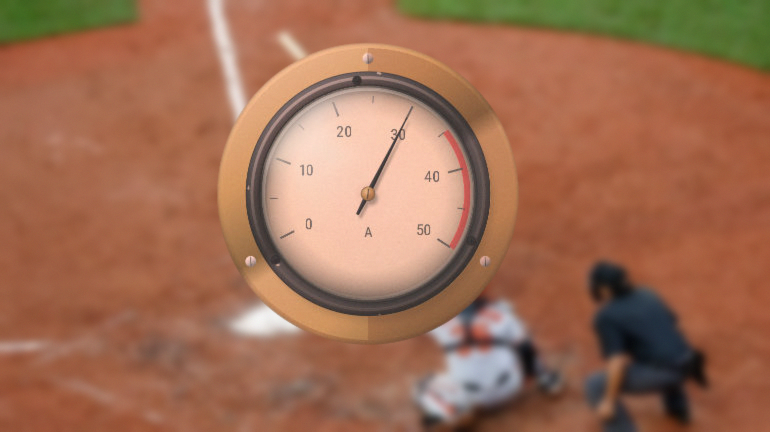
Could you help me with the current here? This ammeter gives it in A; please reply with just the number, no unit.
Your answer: 30
